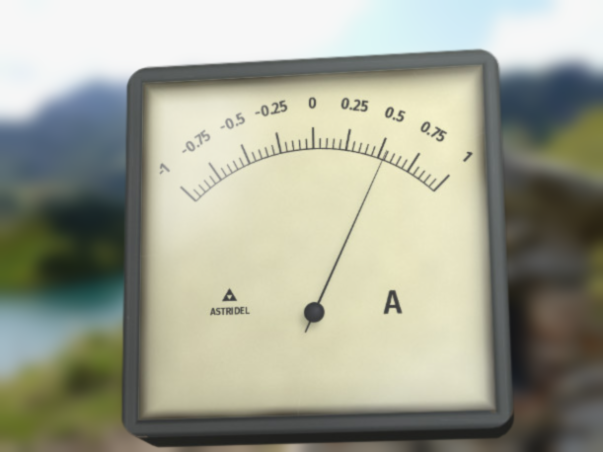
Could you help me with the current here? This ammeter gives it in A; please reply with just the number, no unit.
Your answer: 0.55
